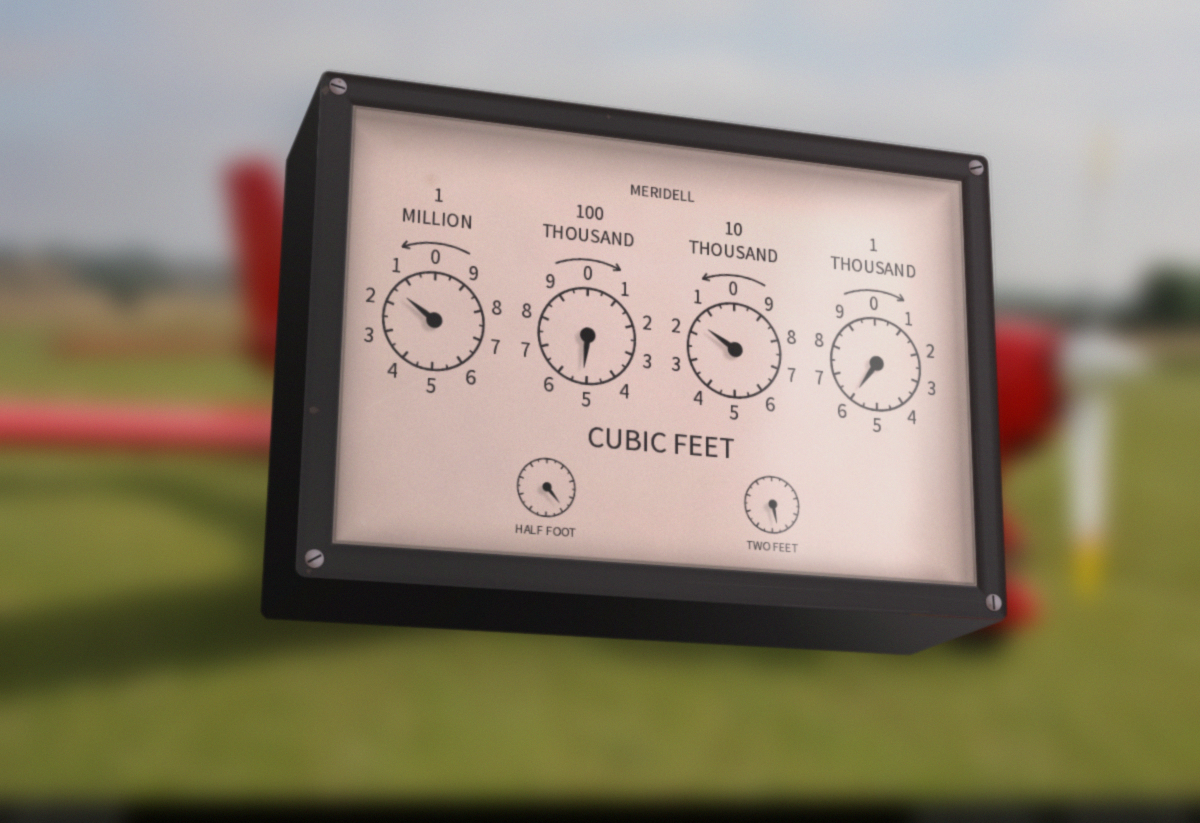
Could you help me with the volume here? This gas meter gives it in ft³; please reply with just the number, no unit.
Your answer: 151600
